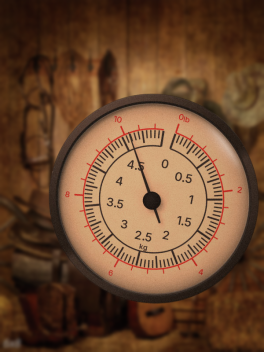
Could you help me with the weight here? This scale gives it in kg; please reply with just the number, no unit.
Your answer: 4.6
